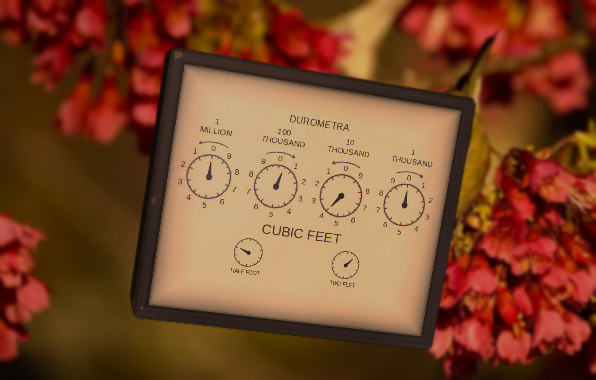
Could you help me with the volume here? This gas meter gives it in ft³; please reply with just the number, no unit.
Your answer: 4000
